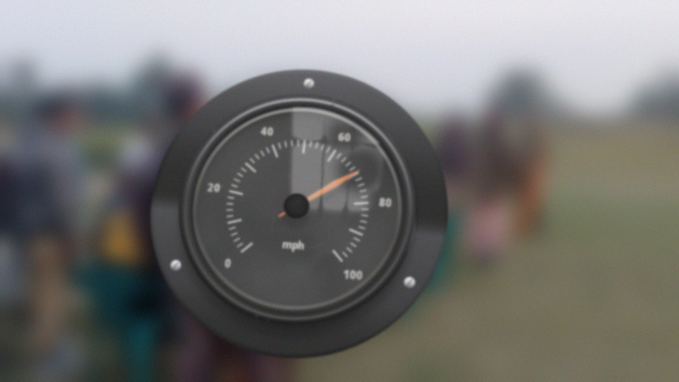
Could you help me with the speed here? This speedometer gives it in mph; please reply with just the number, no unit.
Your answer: 70
